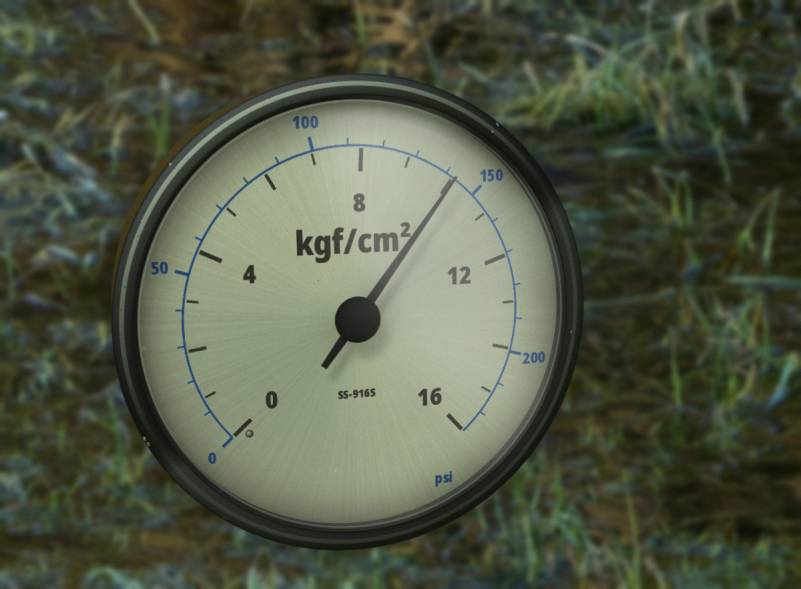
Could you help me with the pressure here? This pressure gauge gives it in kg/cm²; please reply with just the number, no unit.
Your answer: 10
